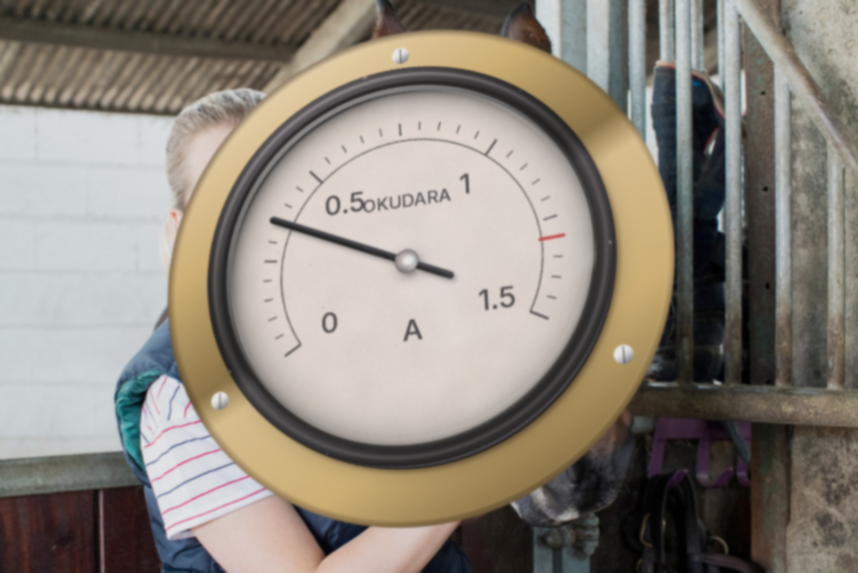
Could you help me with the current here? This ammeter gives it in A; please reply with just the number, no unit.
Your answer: 0.35
